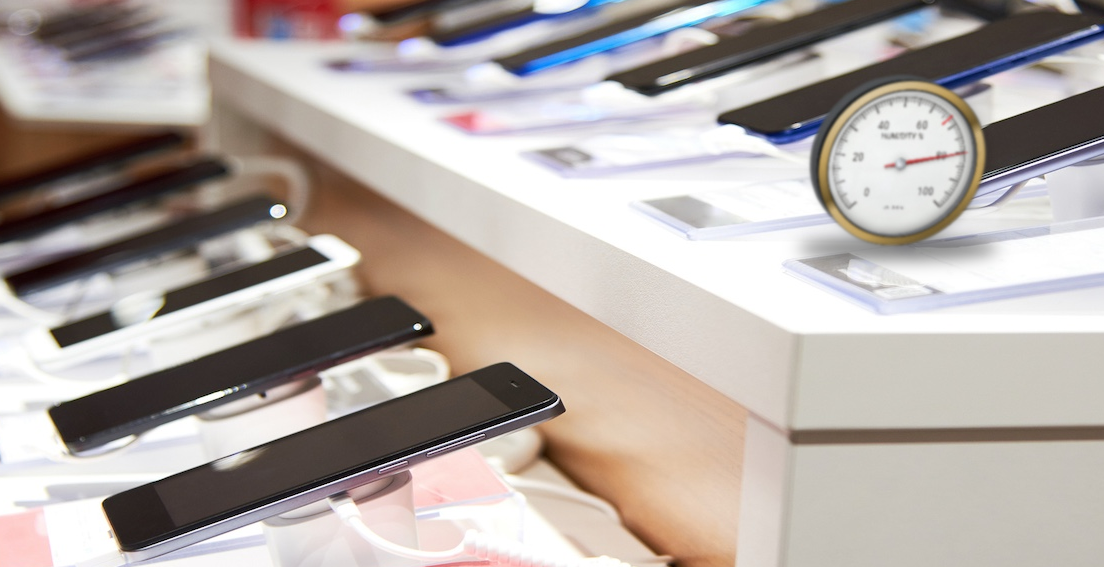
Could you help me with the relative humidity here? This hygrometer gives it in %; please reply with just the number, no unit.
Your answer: 80
